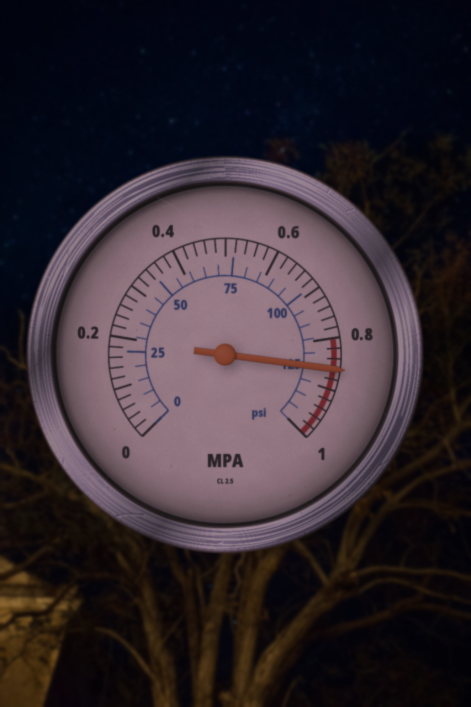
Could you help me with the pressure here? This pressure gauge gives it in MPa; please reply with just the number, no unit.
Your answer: 0.86
